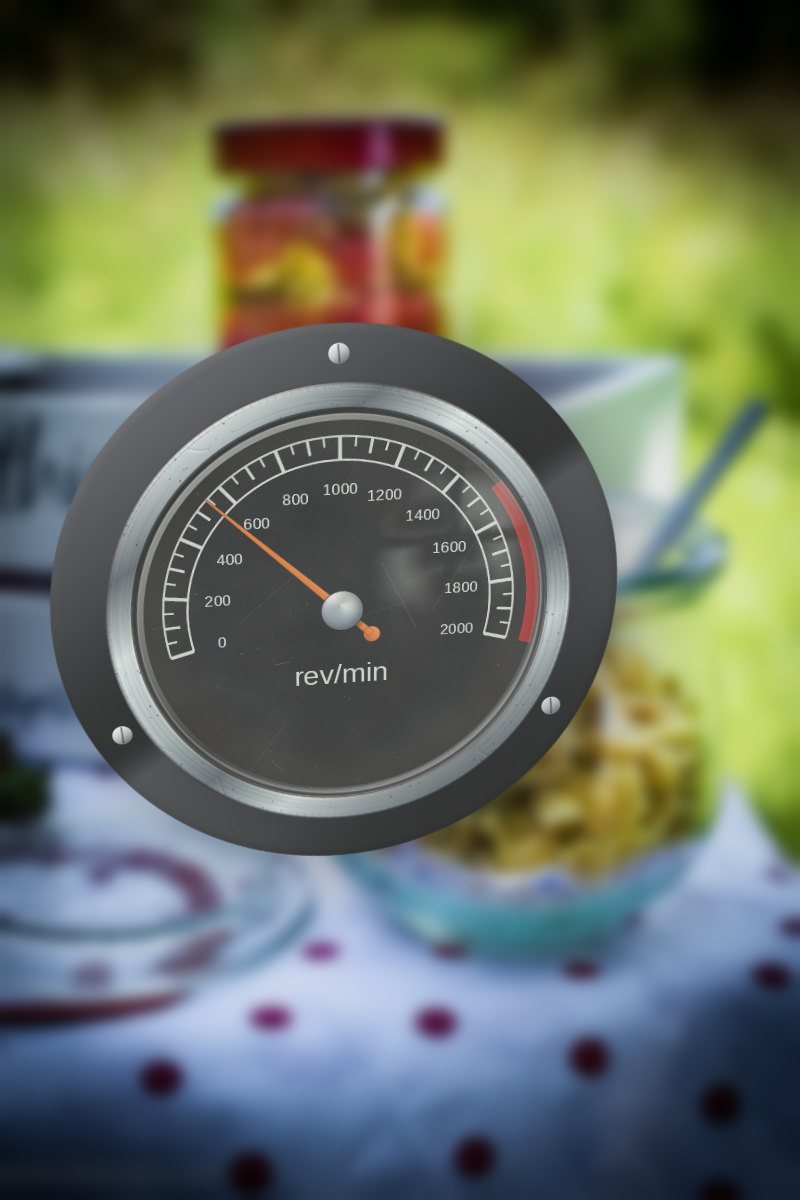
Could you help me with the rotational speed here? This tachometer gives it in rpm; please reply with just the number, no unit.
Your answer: 550
